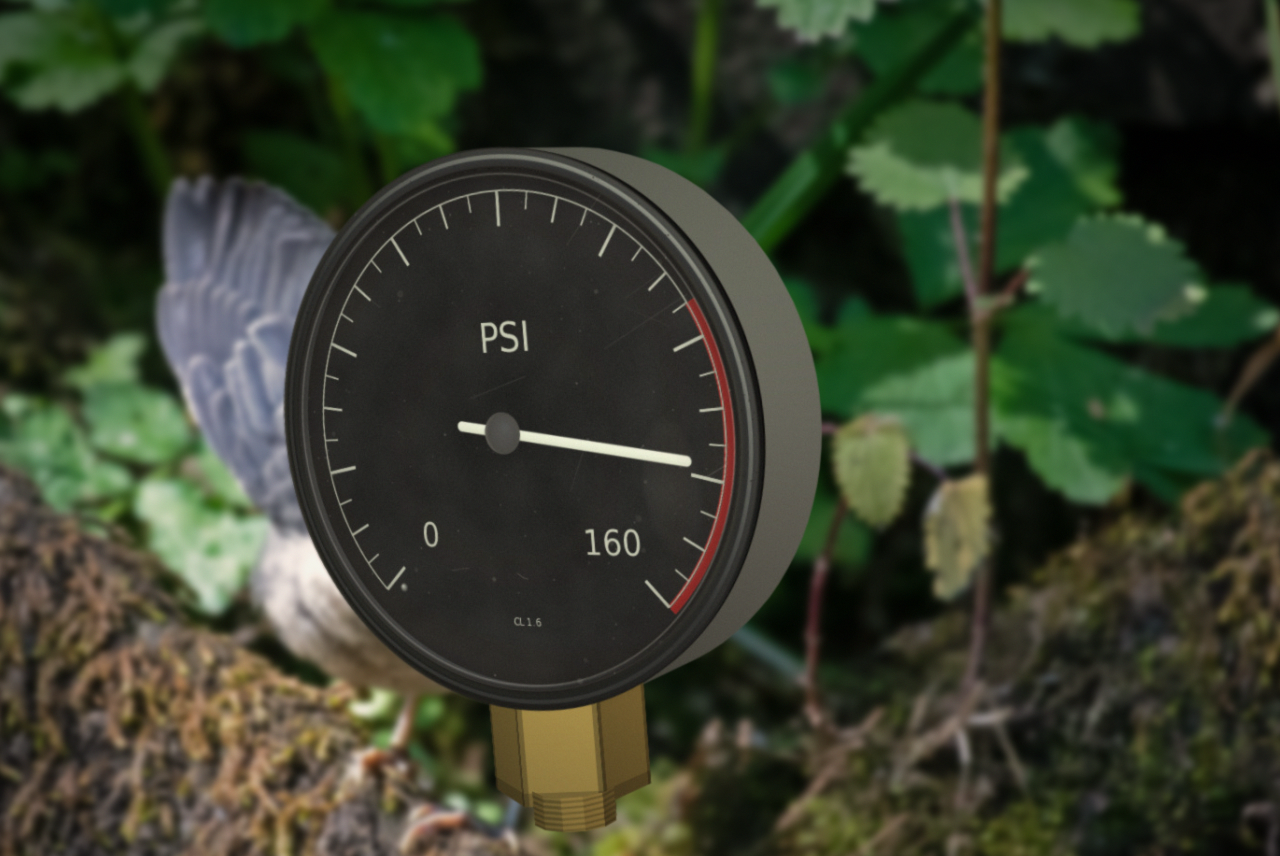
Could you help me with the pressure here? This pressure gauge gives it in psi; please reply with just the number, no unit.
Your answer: 137.5
